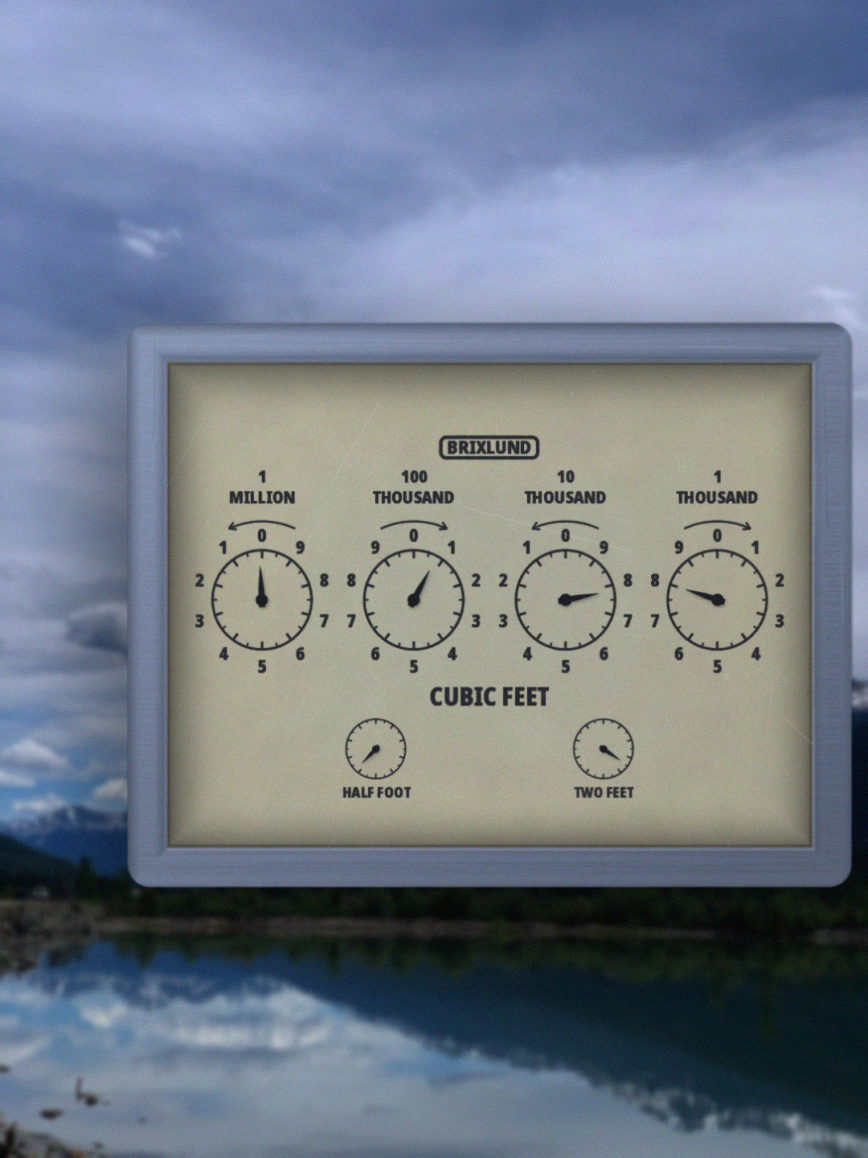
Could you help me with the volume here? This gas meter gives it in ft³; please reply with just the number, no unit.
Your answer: 7800
